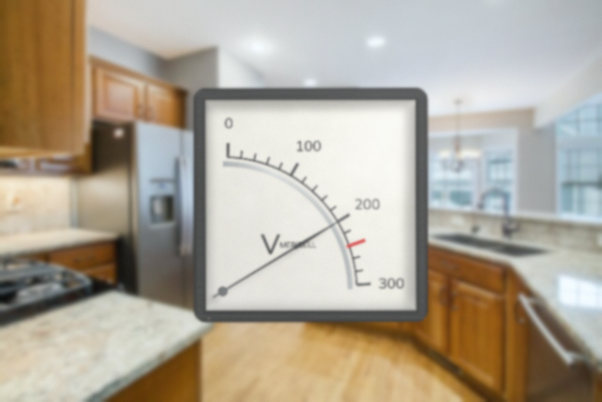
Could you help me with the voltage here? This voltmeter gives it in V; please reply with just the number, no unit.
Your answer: 200
